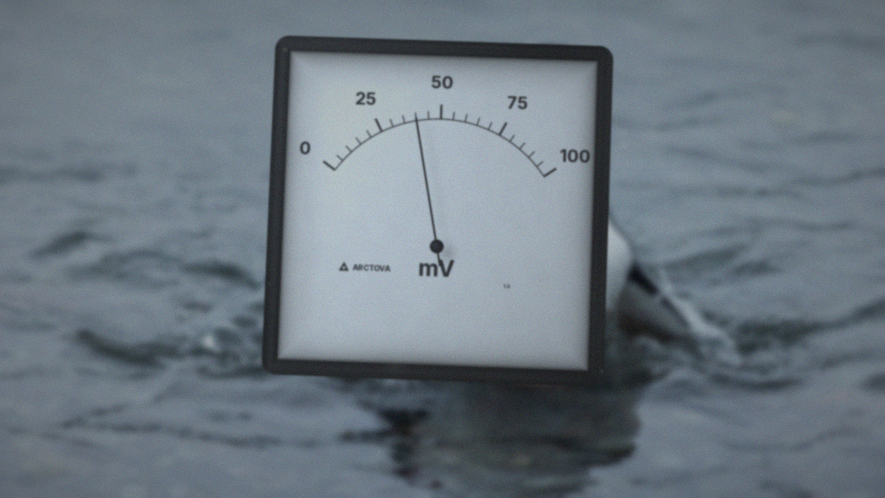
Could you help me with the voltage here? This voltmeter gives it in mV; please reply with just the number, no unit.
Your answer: 40
